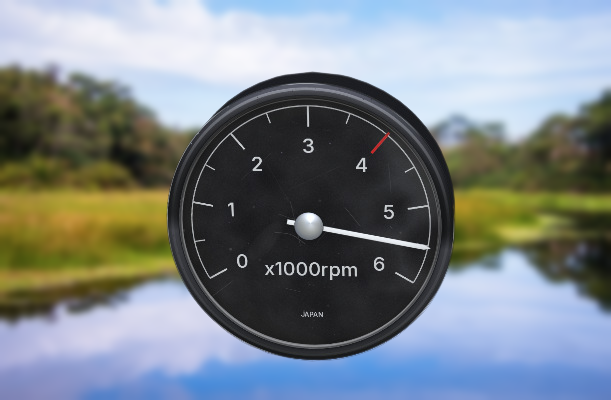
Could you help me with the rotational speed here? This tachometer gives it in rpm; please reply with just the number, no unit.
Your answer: 5500
